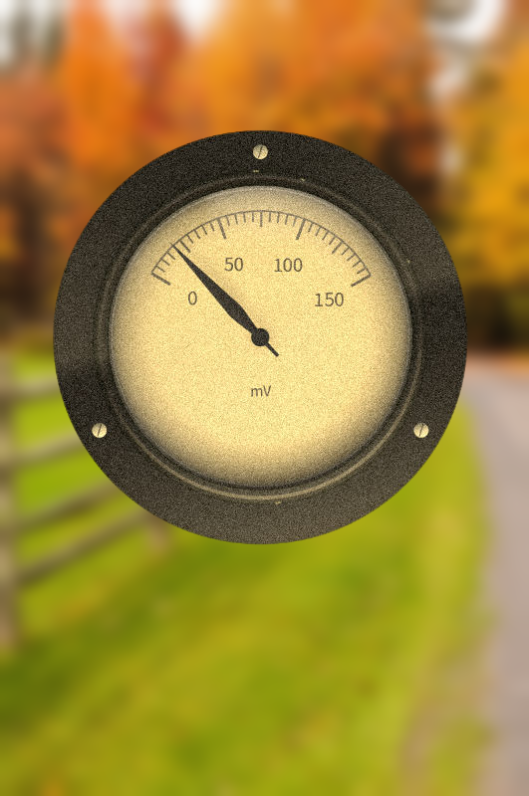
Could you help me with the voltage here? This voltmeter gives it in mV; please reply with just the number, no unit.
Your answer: 20
